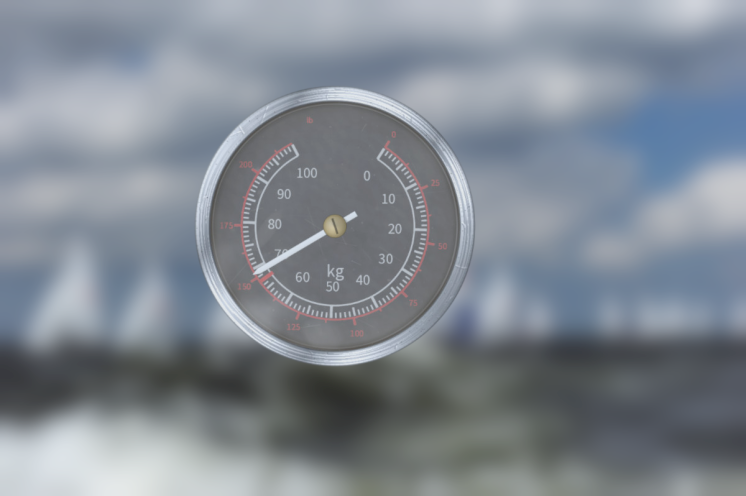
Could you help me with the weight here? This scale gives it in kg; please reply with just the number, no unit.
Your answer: 69
